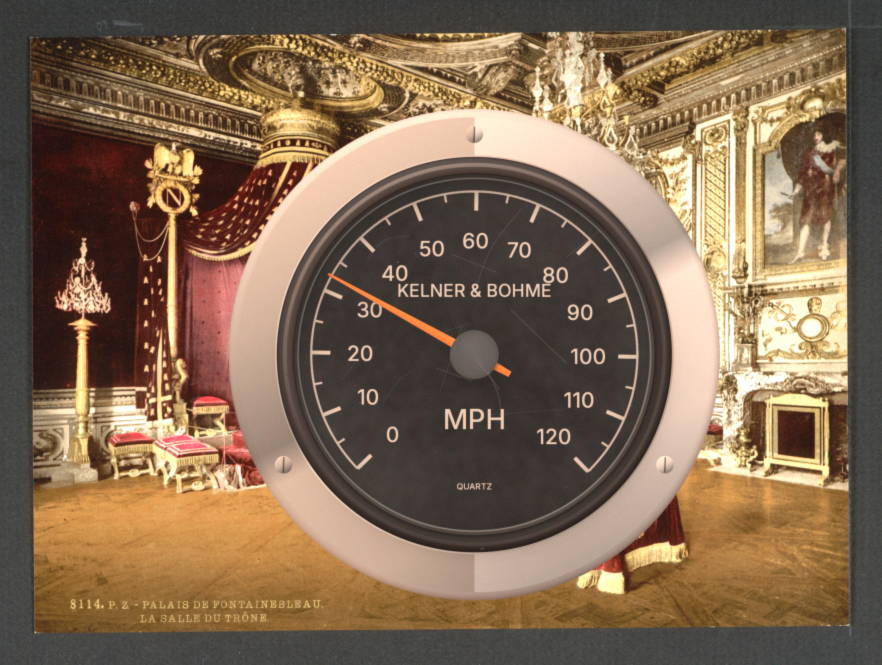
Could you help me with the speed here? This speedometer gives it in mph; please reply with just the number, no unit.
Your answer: 32.5
